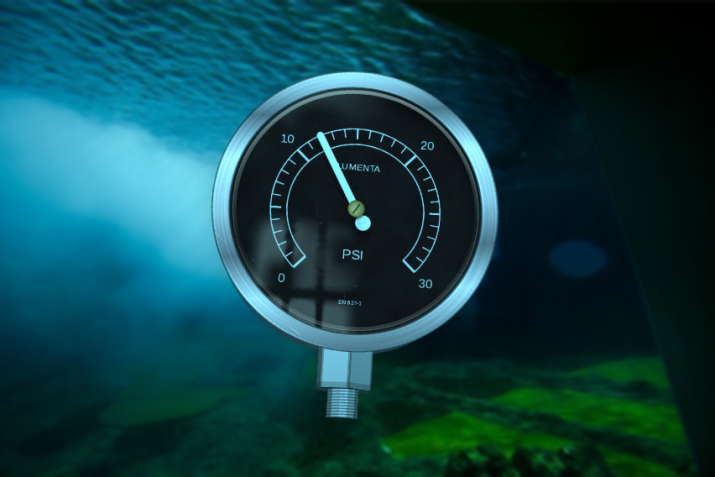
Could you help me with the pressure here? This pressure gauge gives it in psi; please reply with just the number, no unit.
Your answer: 12
